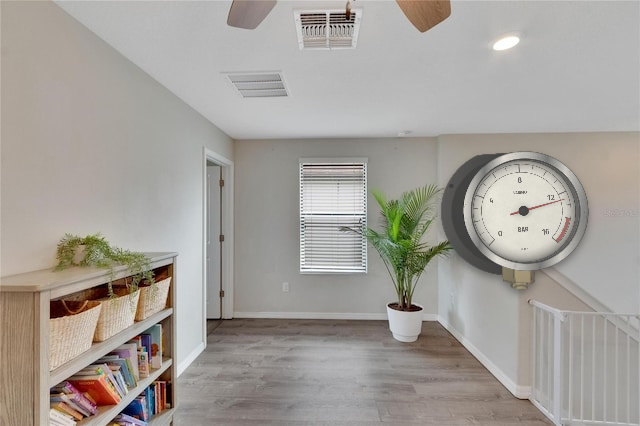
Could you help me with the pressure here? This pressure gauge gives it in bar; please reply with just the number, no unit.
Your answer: 12.5
